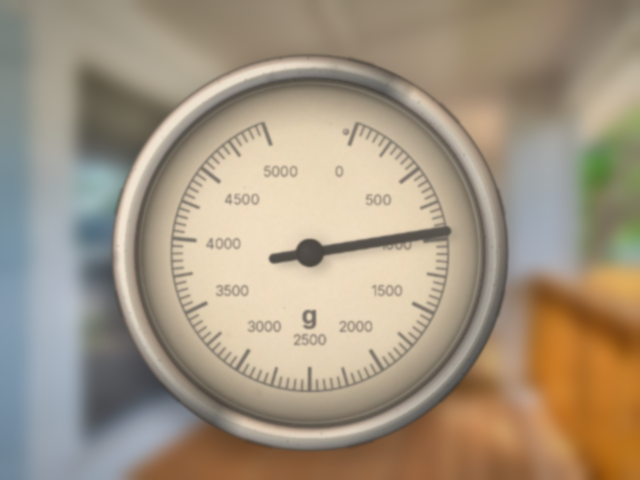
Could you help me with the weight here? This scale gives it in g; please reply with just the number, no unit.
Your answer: 950
